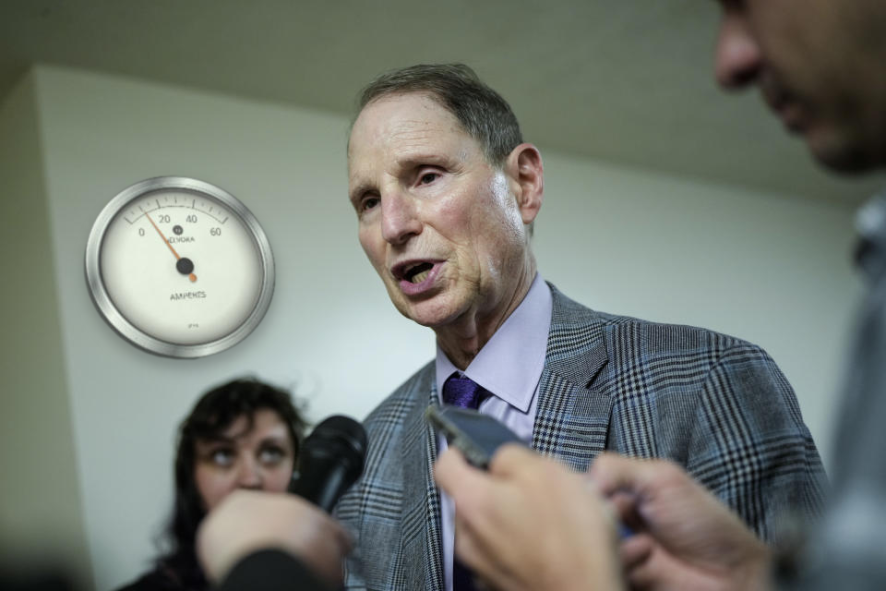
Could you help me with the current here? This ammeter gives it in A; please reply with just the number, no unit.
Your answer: 10
